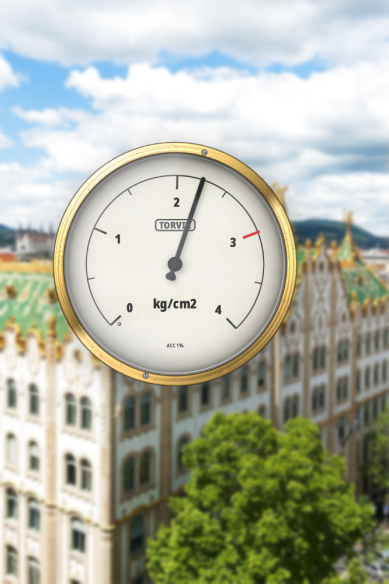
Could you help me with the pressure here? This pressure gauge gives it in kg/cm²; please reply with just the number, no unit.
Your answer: 2.25
